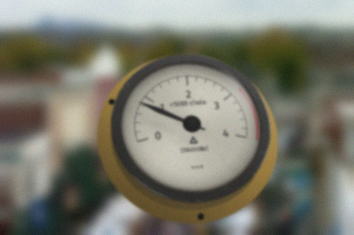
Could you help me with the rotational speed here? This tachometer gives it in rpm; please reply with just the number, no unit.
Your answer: 800
